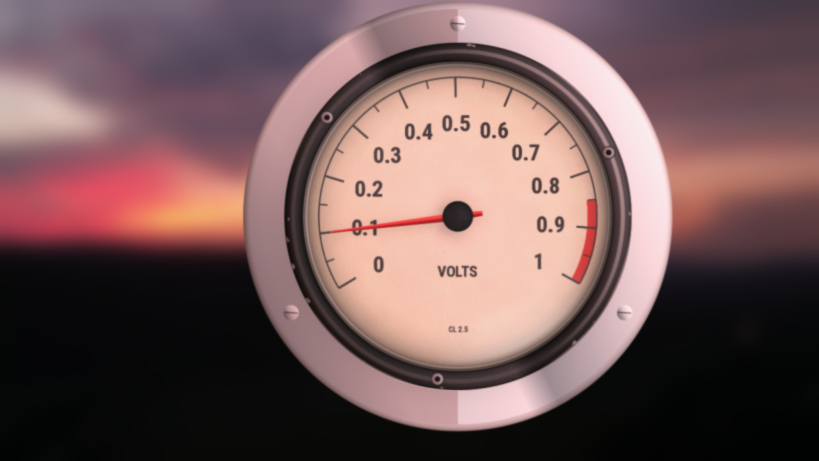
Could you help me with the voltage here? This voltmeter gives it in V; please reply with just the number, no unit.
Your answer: 0.1
